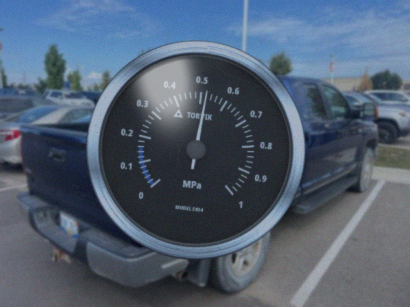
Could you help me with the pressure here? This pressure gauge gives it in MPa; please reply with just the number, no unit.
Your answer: 0.52
